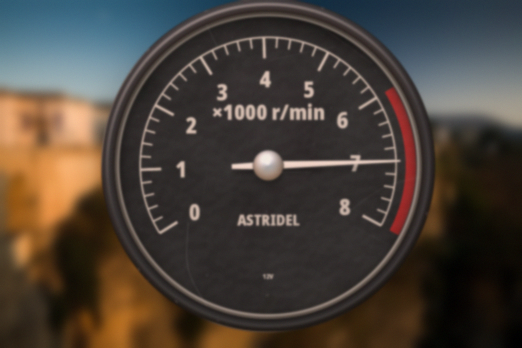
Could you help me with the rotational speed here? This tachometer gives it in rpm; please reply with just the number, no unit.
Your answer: 7000
